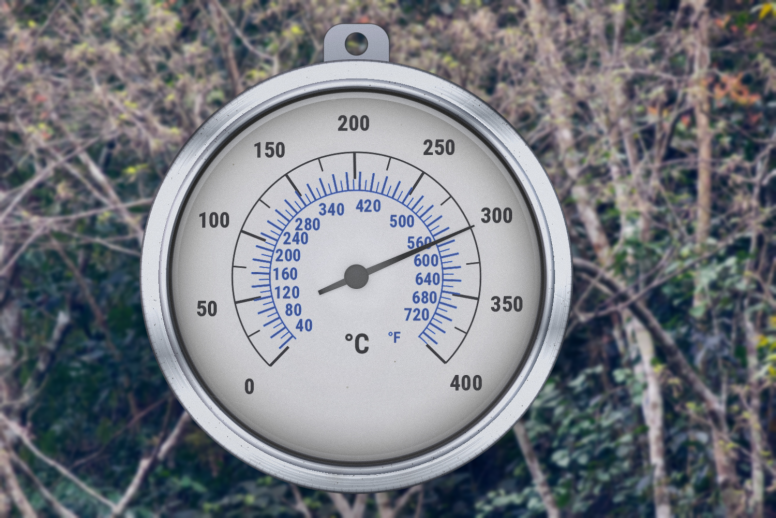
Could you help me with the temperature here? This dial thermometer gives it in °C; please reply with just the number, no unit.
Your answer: 300
